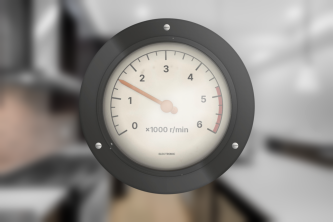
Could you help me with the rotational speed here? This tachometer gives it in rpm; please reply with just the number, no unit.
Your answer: 1500
